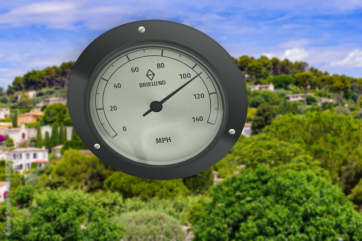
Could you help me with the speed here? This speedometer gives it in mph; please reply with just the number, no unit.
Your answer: 105
